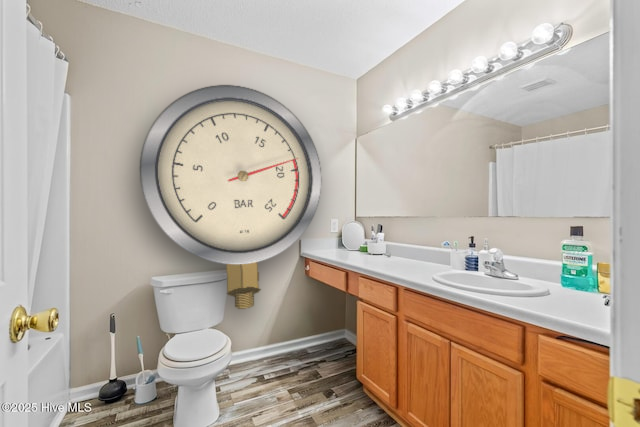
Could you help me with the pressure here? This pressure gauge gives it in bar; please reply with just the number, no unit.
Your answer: 19
